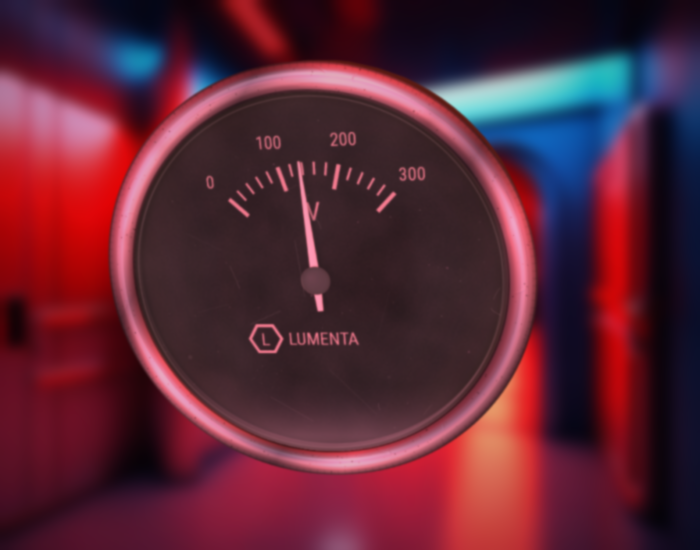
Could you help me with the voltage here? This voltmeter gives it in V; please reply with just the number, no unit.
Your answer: 140
